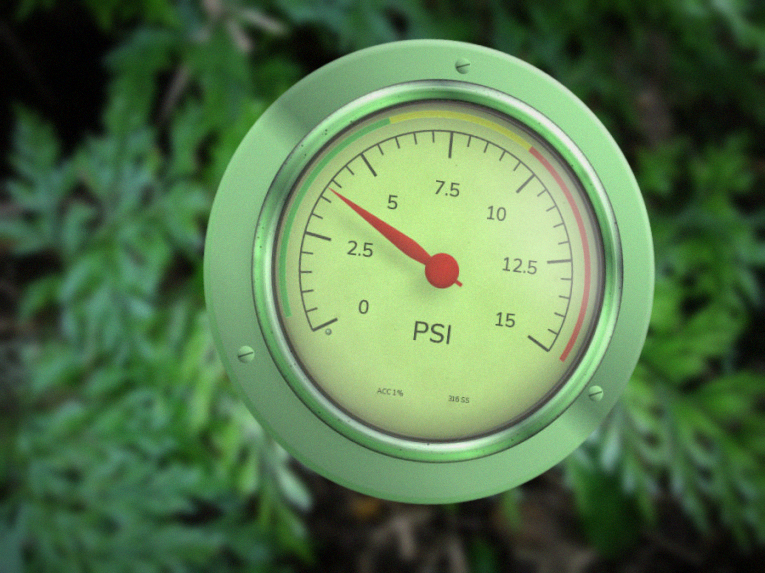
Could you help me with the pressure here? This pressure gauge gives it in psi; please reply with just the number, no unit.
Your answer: 3.75
